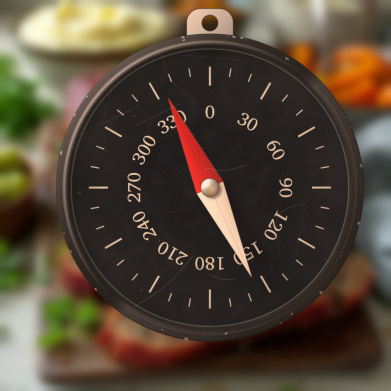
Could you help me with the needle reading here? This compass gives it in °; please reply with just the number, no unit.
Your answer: 335
